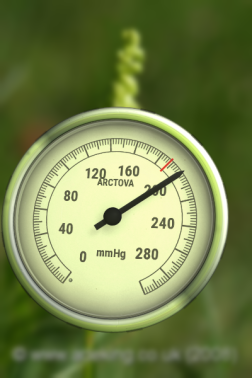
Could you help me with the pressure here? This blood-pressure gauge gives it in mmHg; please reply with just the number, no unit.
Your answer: 200
